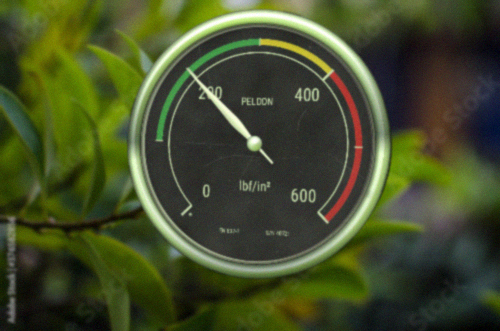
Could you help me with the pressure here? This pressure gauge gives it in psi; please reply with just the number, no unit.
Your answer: 200
